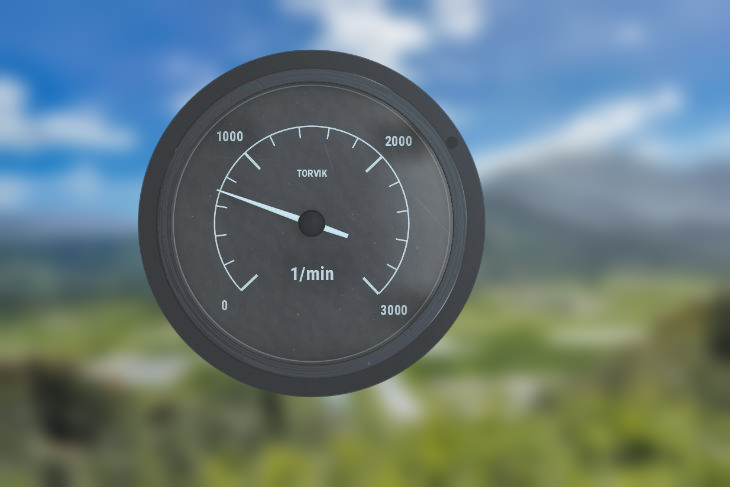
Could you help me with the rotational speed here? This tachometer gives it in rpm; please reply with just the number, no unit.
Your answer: 700
